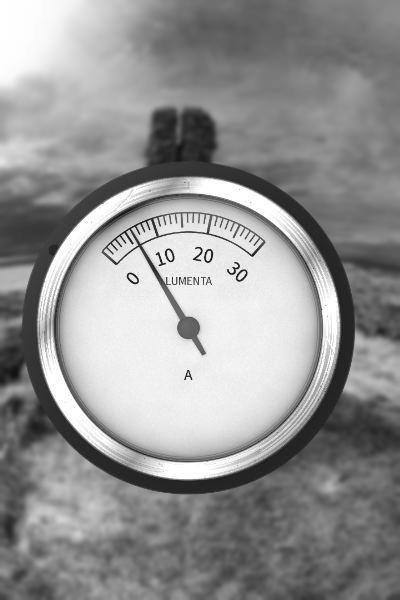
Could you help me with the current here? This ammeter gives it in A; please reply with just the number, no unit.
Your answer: 6
